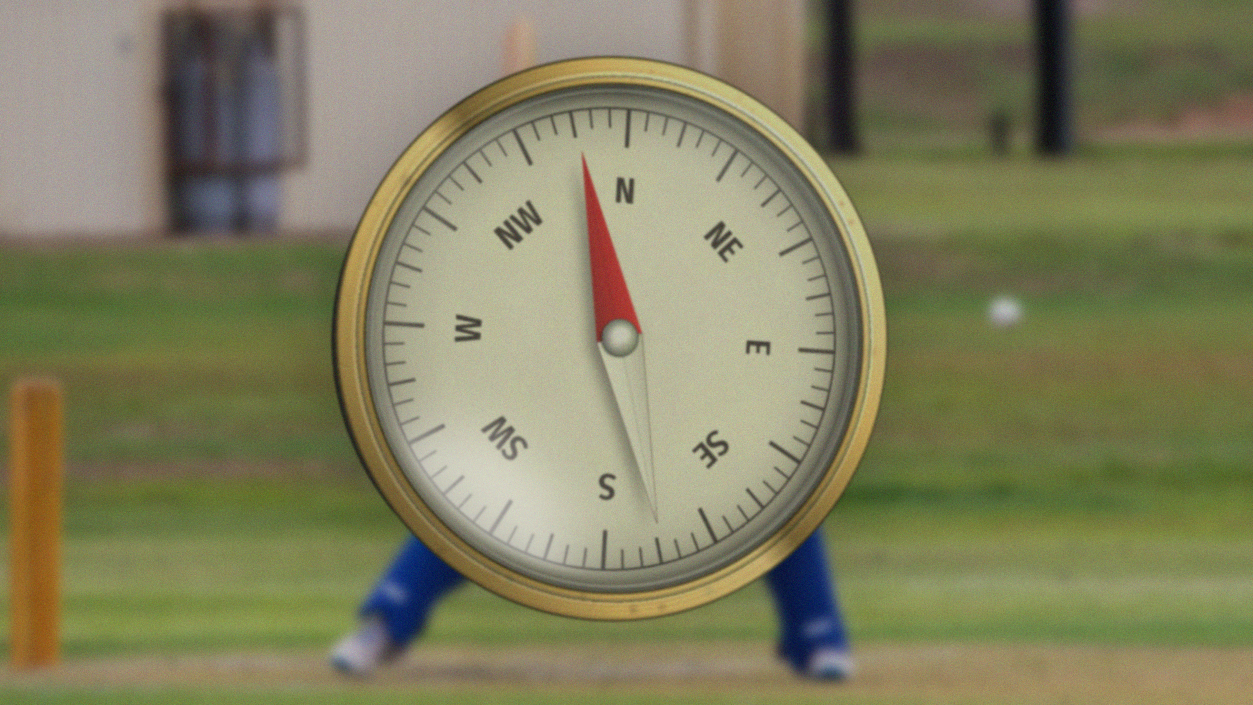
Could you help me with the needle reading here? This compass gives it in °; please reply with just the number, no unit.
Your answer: 345
